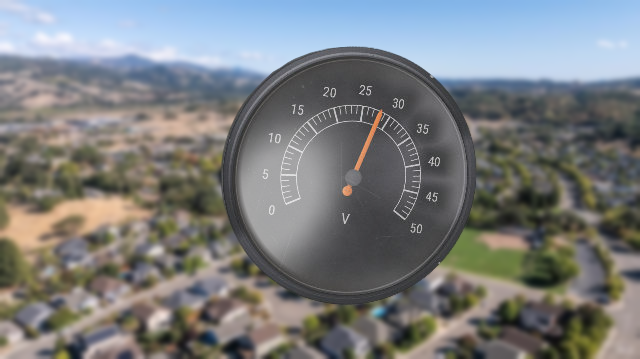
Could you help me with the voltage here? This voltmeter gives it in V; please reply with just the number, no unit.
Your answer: 28
